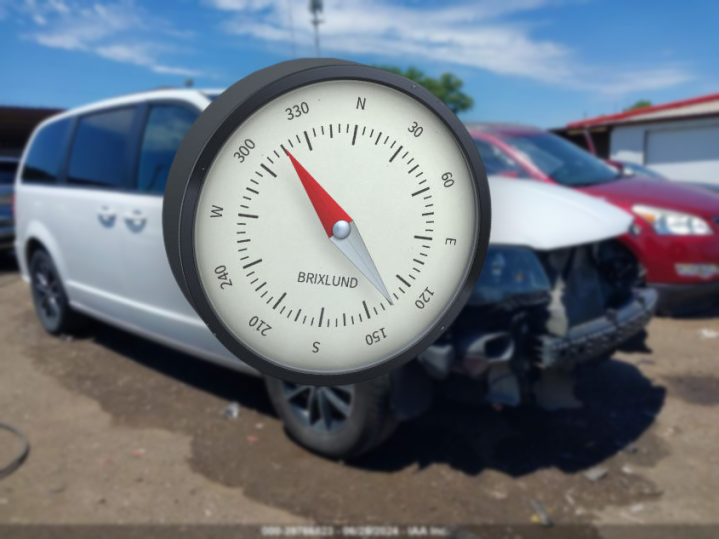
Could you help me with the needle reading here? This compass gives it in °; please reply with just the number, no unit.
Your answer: 315
